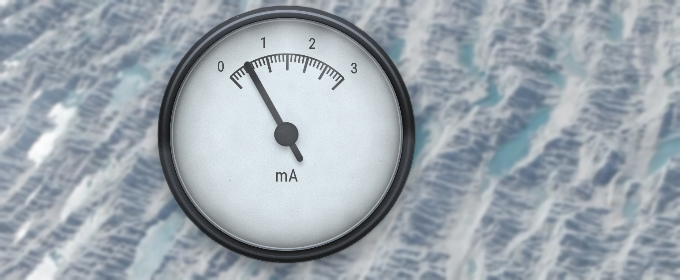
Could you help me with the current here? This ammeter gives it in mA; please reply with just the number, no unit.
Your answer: 0.5
